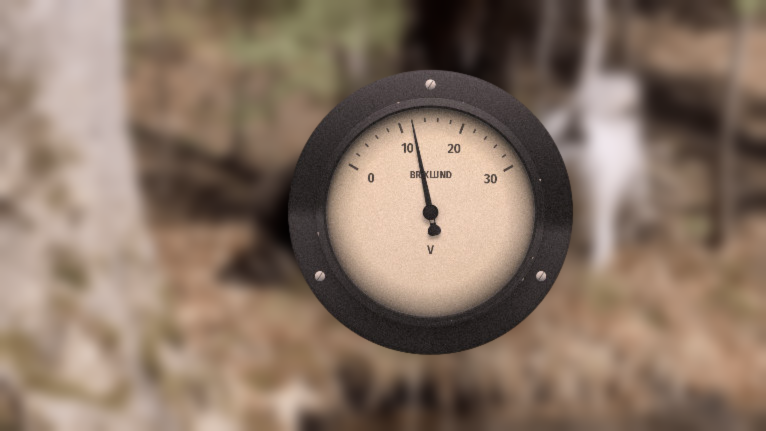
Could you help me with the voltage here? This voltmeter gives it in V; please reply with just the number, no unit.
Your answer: 12
